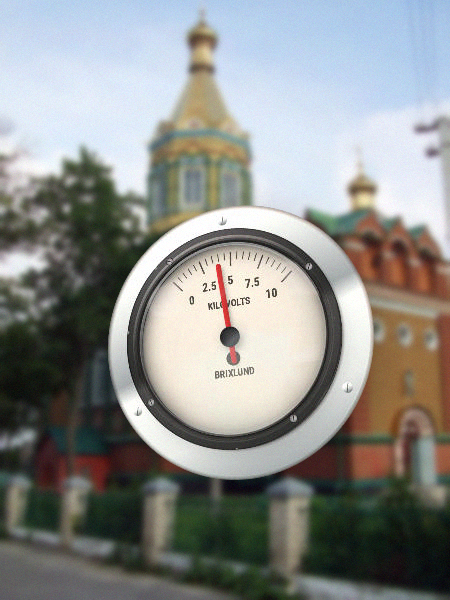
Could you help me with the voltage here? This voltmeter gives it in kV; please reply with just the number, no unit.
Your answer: 4
